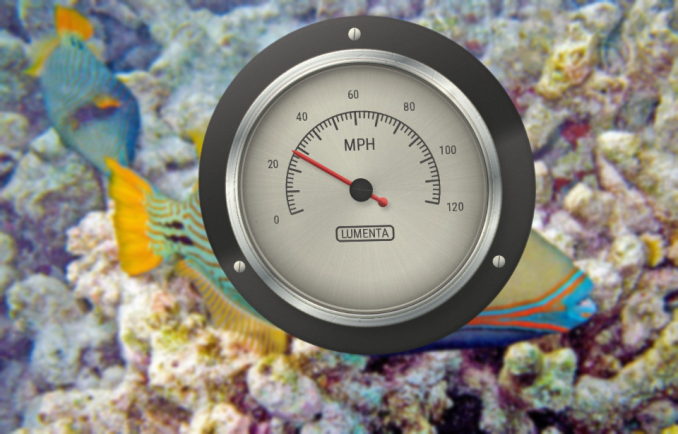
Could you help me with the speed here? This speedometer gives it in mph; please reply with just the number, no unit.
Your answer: 28
